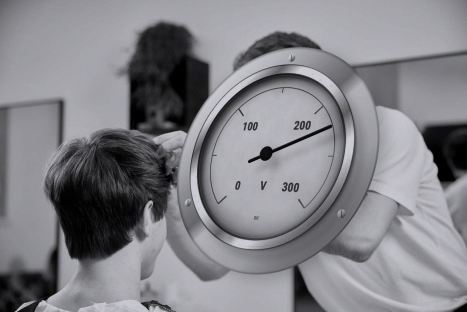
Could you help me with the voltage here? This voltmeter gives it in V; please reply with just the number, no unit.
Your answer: 225
